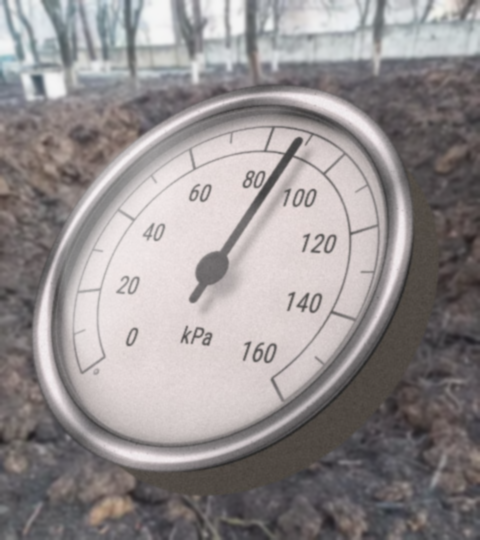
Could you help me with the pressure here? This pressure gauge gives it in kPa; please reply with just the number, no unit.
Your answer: 90
